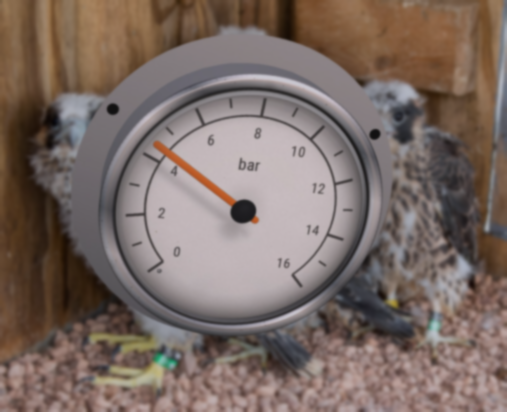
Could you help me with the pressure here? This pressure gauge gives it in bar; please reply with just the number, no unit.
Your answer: 4.5
